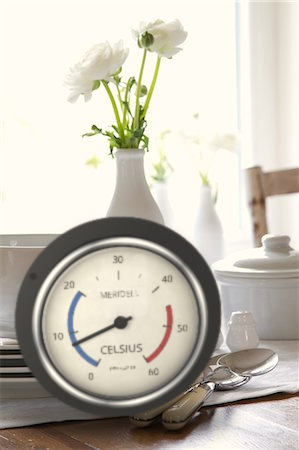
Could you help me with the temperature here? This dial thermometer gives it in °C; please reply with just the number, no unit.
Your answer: 7.5
